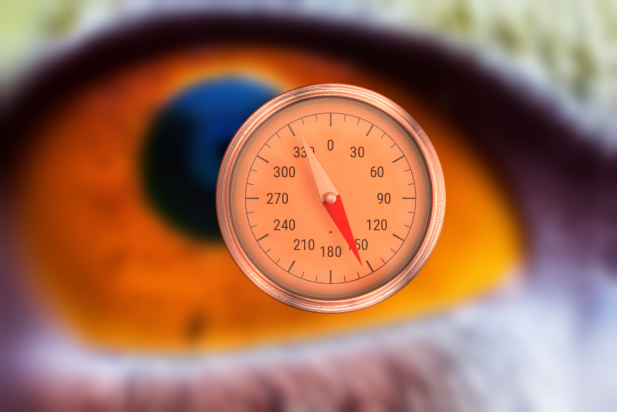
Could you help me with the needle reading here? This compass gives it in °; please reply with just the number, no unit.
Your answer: 155
